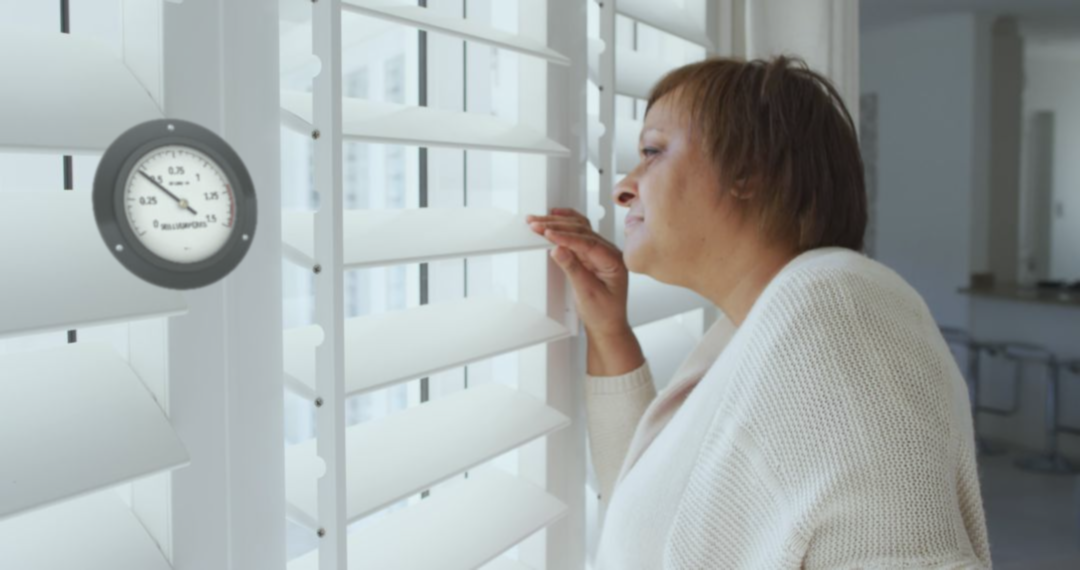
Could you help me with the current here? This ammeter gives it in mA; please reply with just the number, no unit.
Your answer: 0.45
